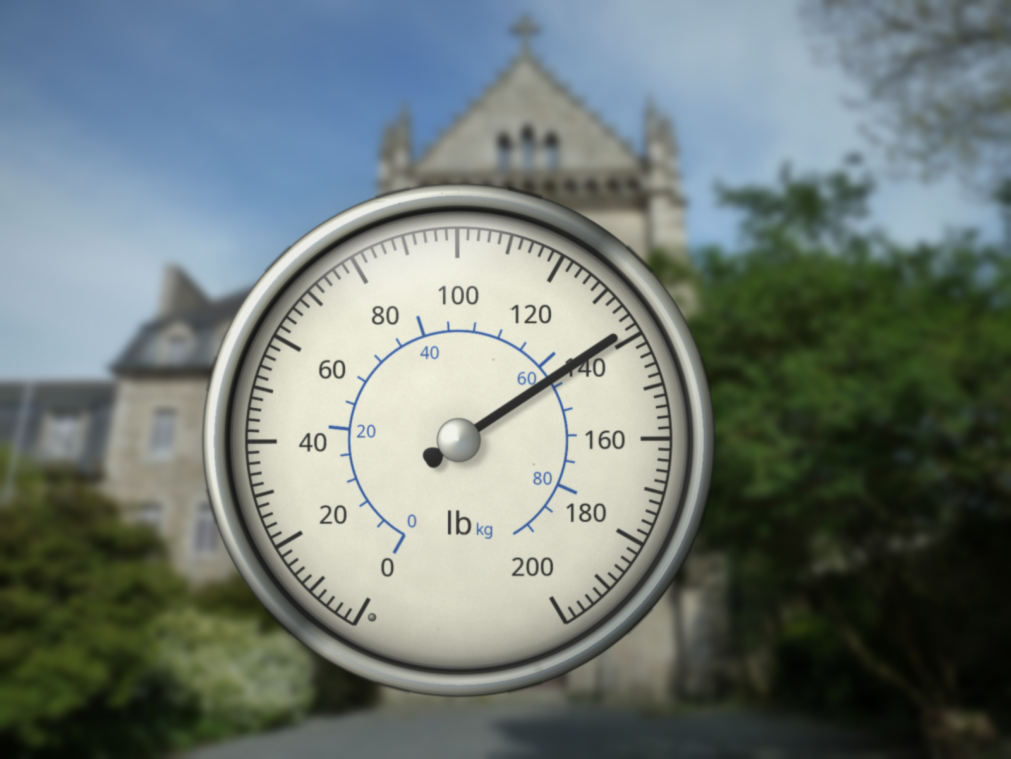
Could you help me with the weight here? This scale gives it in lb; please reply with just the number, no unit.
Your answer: 138
